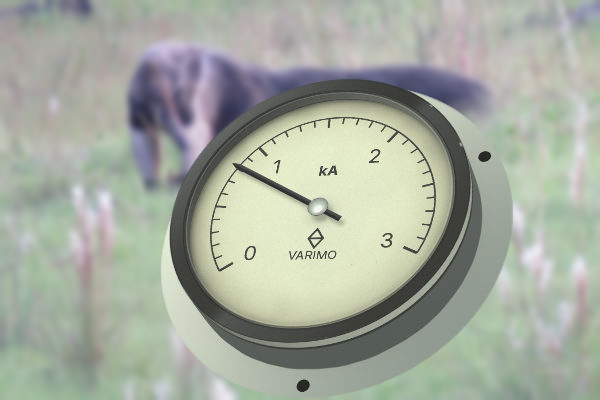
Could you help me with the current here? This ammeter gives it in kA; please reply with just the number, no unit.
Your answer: 0.8
